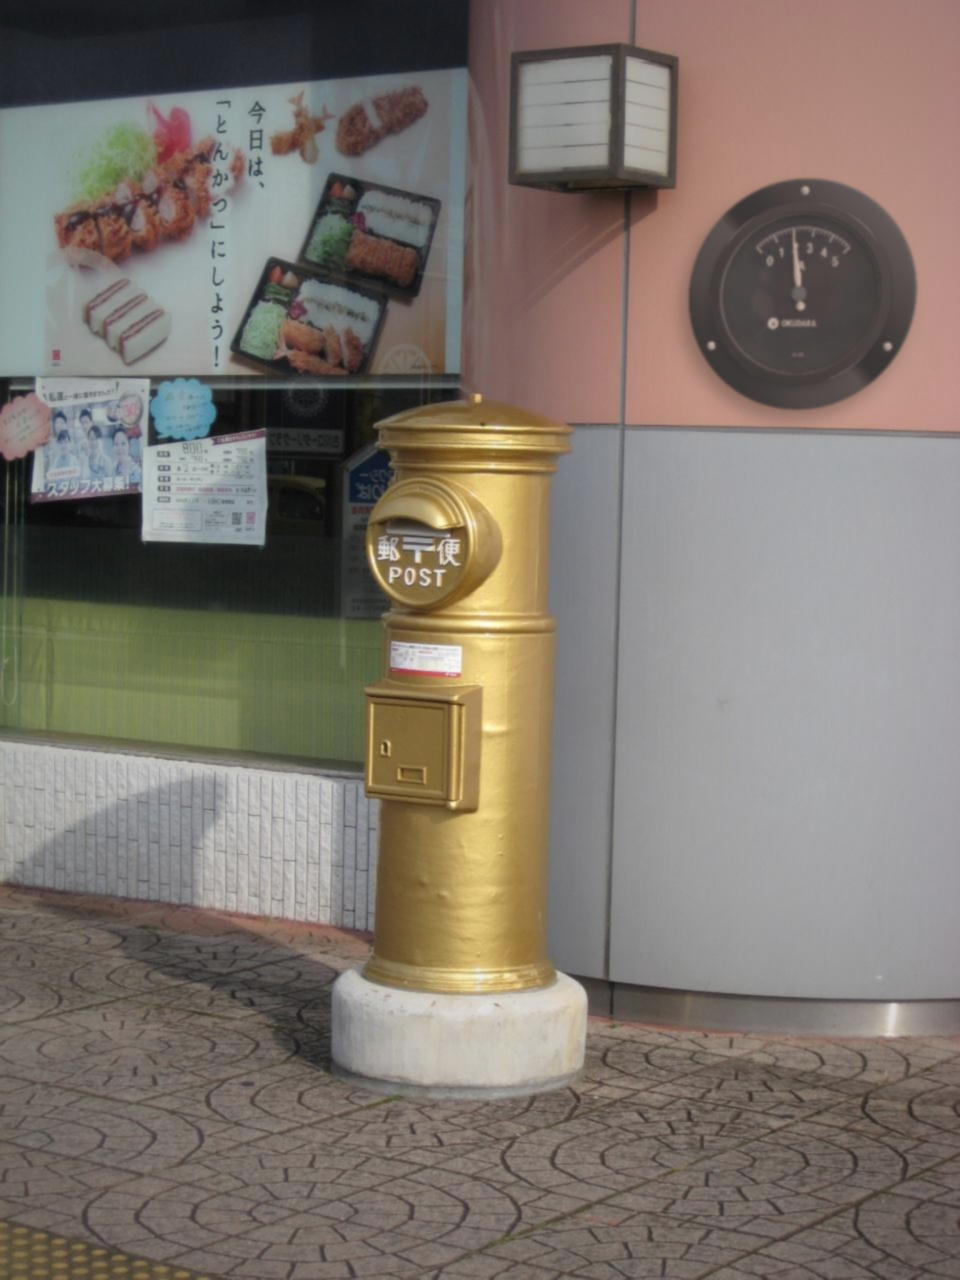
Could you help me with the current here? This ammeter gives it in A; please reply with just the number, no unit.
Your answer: 2
